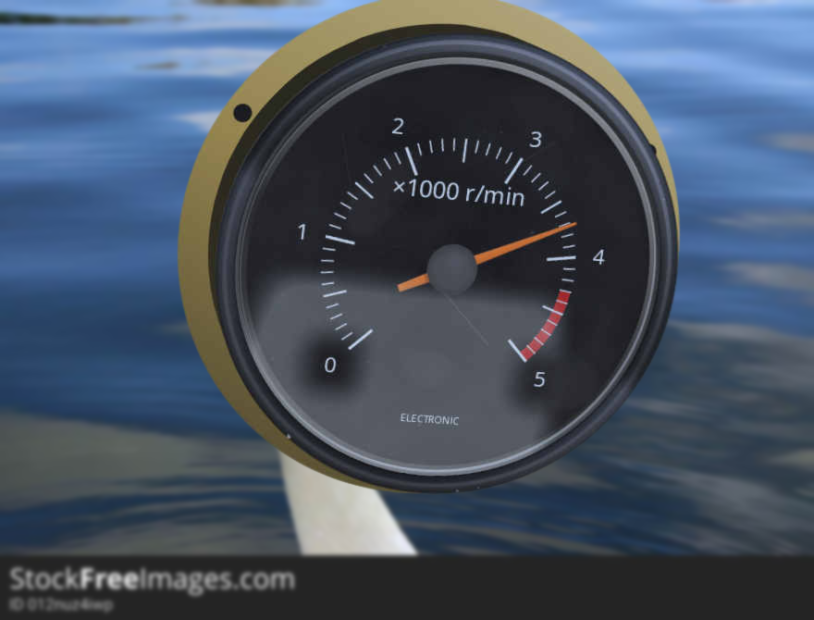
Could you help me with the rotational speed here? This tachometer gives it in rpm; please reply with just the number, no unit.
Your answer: 3700
